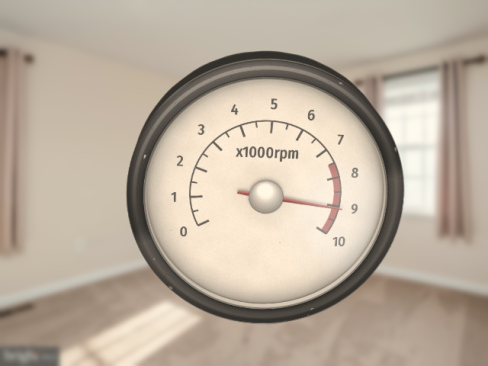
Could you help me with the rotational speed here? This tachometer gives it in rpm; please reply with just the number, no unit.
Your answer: 9000
